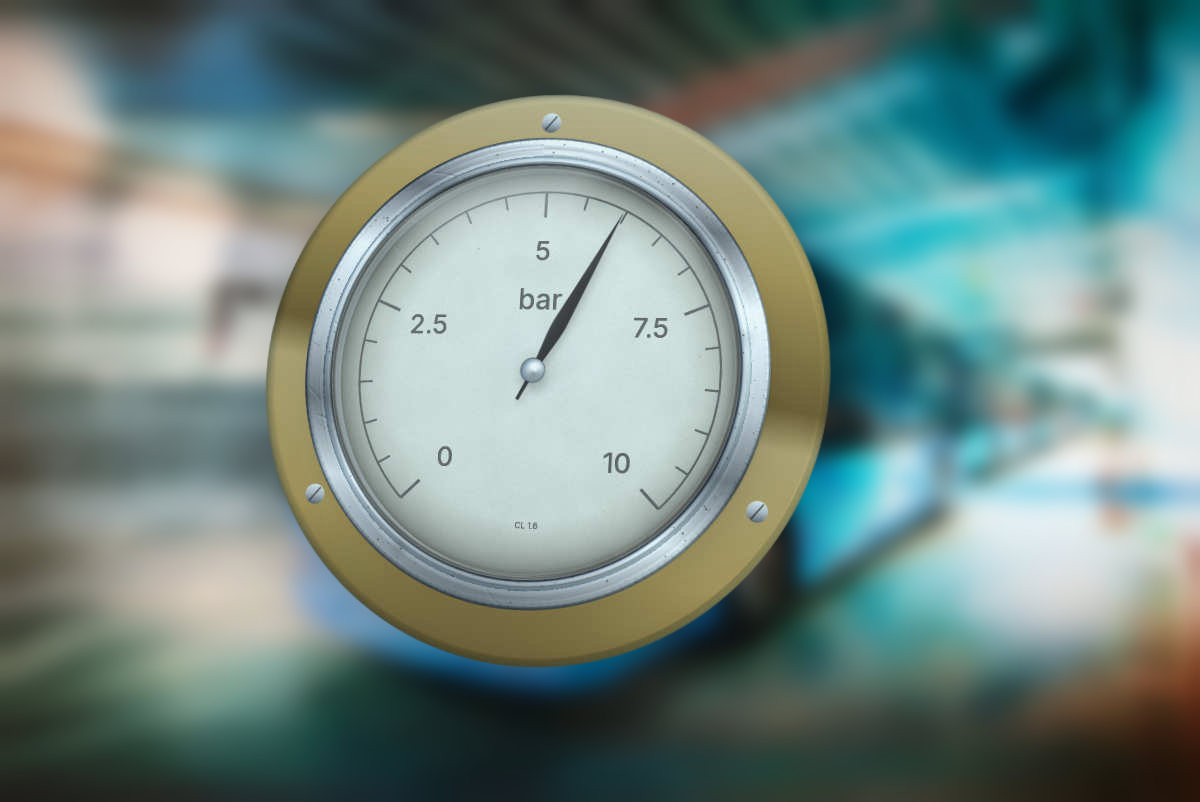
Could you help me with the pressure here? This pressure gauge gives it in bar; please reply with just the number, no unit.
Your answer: 6
